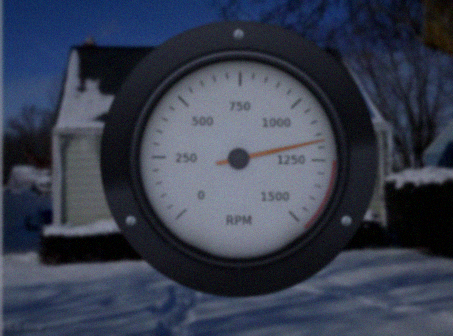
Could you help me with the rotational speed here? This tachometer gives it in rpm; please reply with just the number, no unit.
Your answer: 1175
